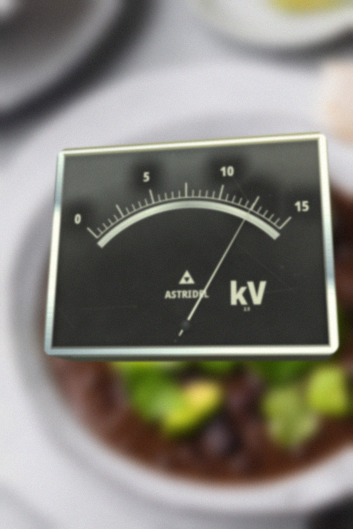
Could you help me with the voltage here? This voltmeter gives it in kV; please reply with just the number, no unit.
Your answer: 12.5
